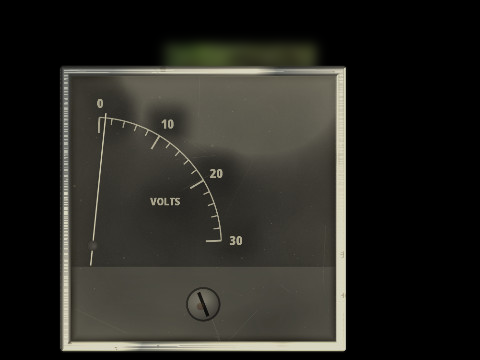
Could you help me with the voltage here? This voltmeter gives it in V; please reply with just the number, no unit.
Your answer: 1
